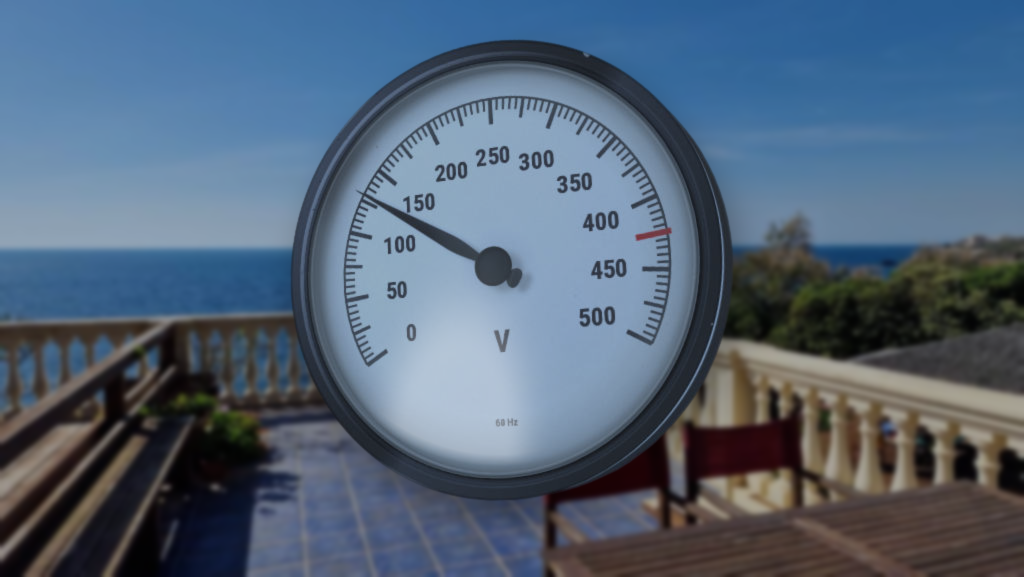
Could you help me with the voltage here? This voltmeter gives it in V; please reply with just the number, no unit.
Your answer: 130
